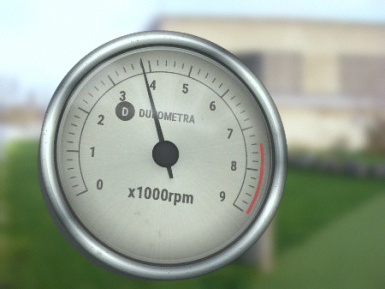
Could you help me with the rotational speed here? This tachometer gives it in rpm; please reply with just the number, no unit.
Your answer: 3800
